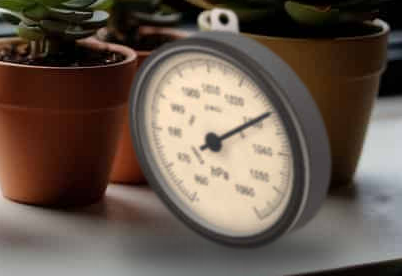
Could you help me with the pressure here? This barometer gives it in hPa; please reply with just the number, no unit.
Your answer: 1030
